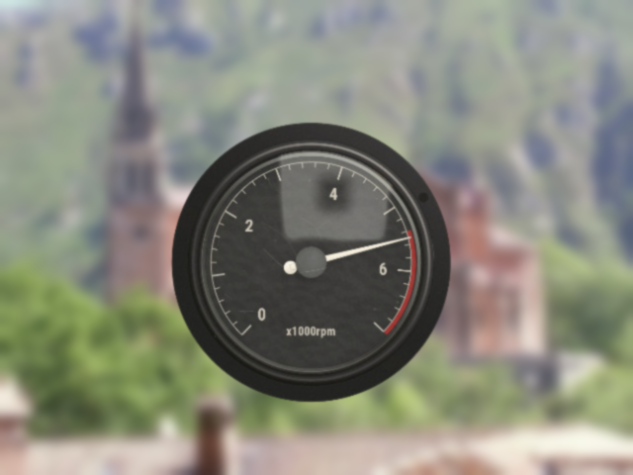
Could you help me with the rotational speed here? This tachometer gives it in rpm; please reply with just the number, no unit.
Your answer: 5500
